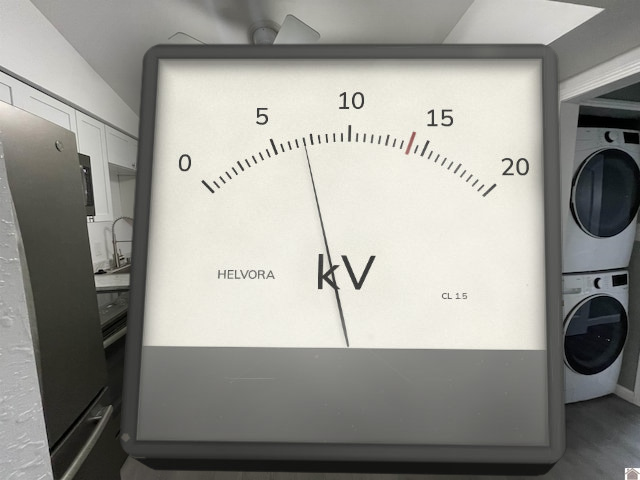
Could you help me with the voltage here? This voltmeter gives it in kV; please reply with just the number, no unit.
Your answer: 7
